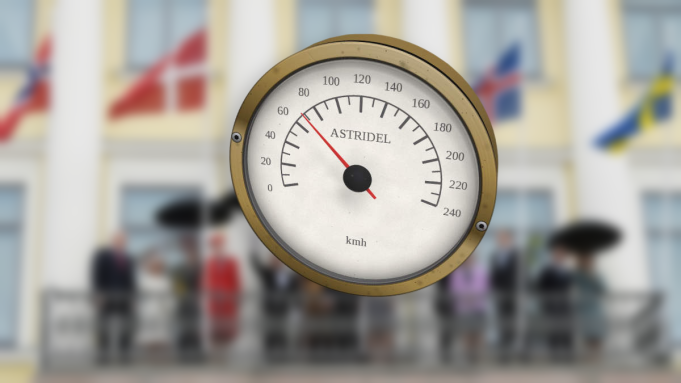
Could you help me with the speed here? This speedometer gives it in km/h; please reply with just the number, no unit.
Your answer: 70
